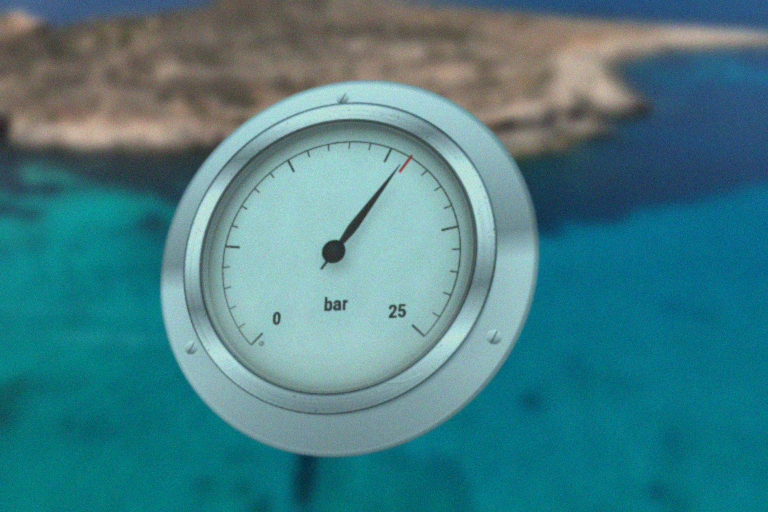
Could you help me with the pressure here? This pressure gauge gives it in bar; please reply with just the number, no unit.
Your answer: 16
